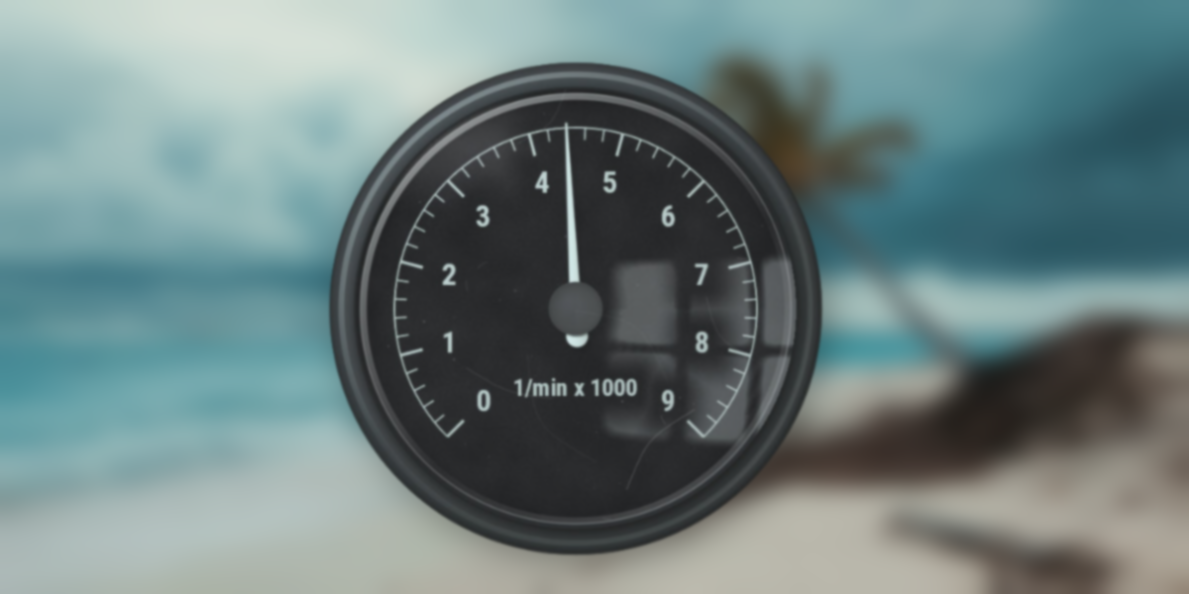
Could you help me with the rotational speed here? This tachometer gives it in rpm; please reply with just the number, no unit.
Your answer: 4400
